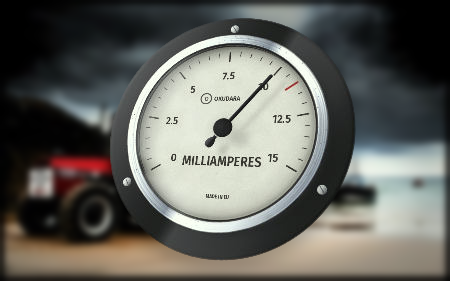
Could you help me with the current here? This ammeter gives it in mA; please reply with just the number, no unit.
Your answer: 10
